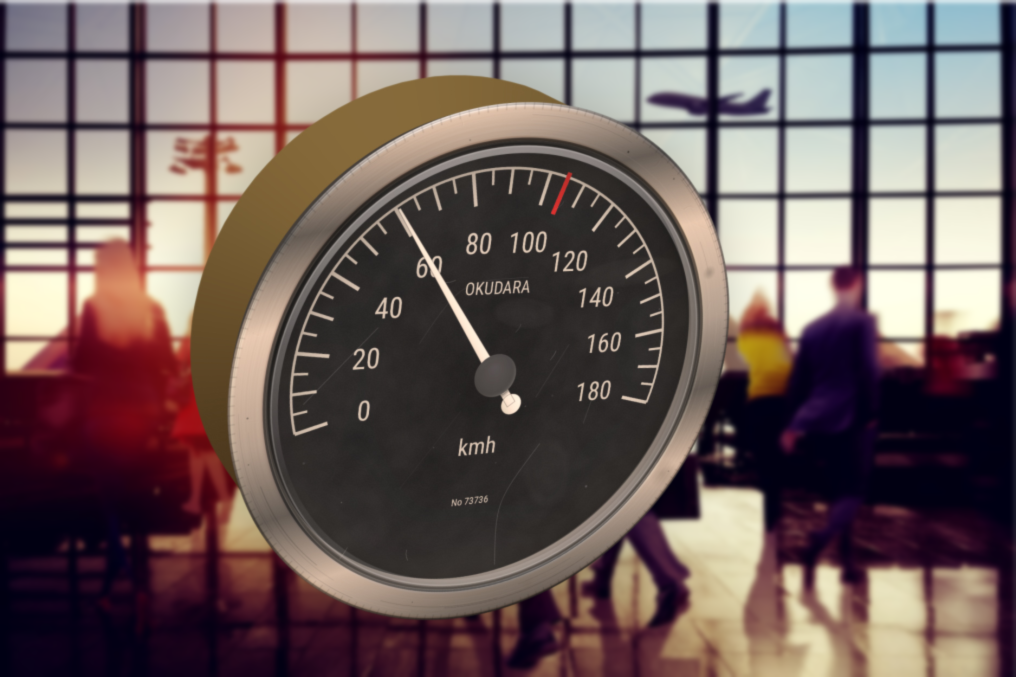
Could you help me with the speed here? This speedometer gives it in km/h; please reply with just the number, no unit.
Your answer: 60
